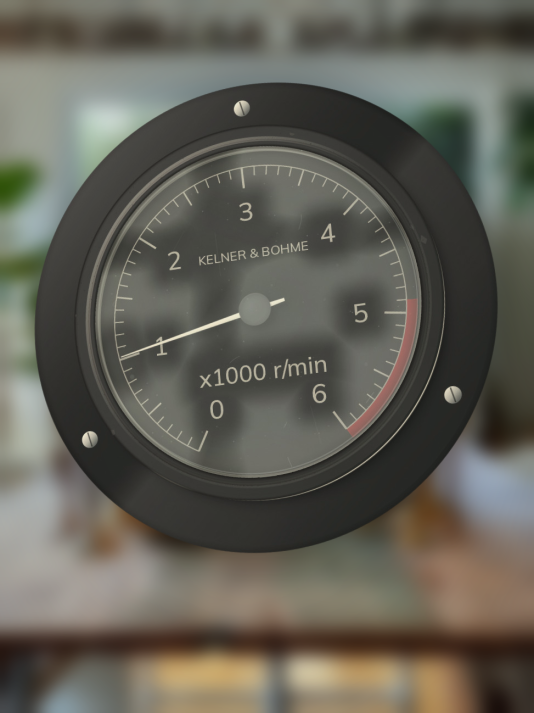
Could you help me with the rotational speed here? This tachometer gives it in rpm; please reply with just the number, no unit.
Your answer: 1000
